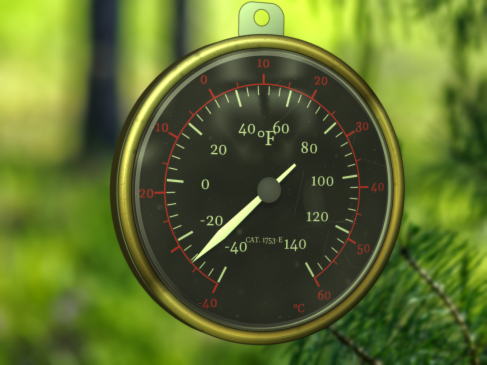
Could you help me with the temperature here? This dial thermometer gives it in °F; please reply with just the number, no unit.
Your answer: -28
